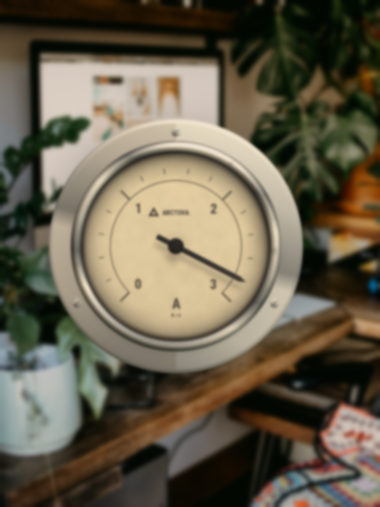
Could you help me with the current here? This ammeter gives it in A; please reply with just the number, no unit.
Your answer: 2.8
